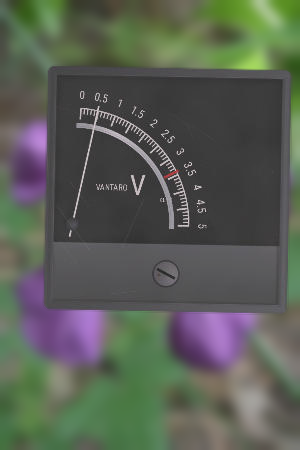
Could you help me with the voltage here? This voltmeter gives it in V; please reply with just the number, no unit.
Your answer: 0.5
